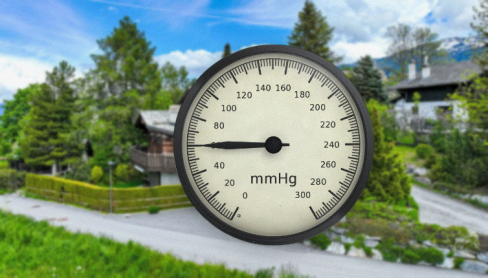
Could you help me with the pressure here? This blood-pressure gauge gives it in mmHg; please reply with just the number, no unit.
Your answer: 60
